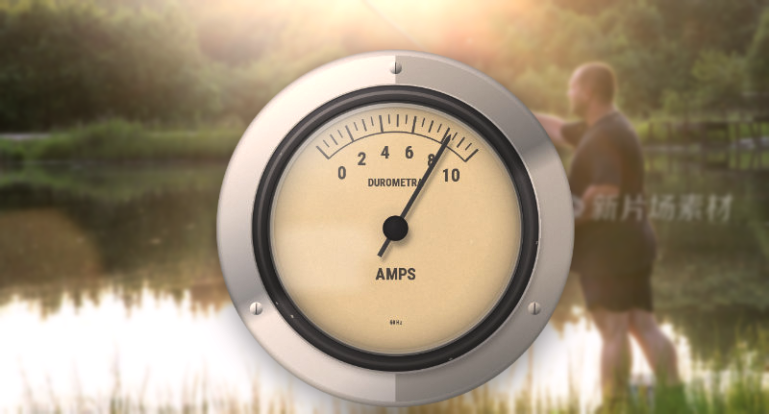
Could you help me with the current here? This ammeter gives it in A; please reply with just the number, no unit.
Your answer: 8.25
